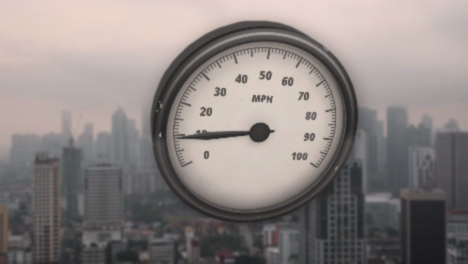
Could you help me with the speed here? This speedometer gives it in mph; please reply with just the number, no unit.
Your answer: 10
